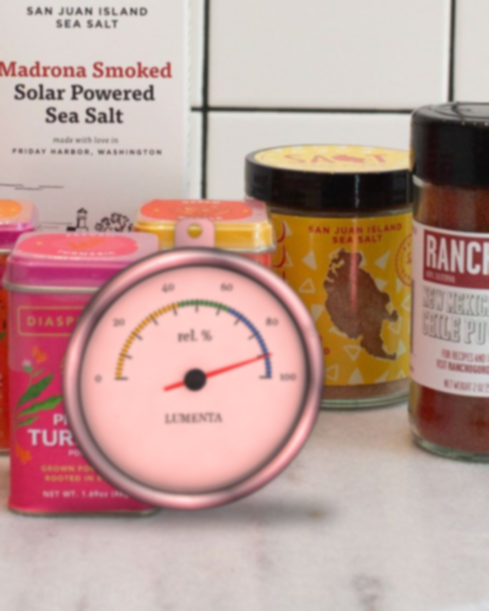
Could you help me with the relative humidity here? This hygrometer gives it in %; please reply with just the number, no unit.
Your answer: 90
